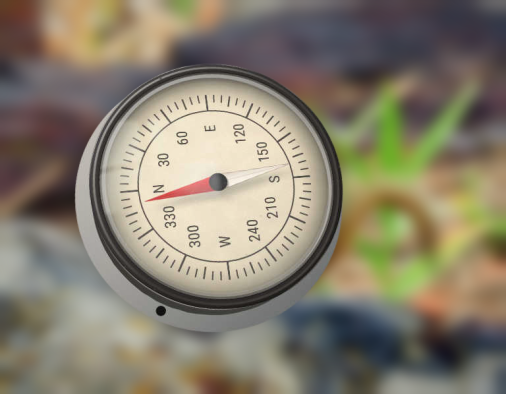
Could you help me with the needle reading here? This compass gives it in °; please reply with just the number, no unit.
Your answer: 350
